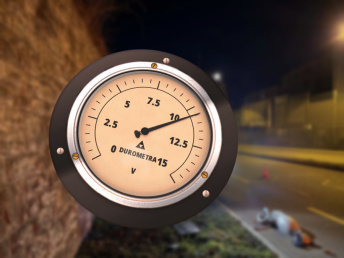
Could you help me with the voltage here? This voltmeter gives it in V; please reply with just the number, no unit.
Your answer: 10.5
